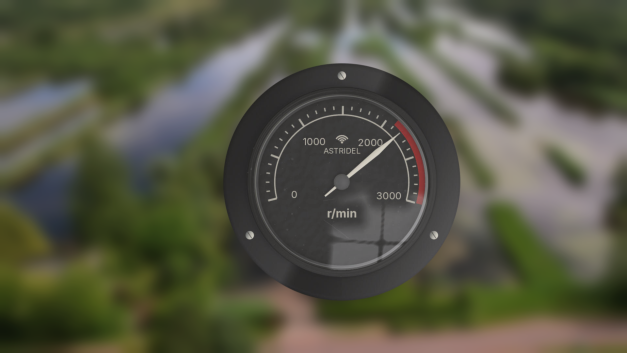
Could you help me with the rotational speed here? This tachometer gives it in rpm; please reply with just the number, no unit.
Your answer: 2200
